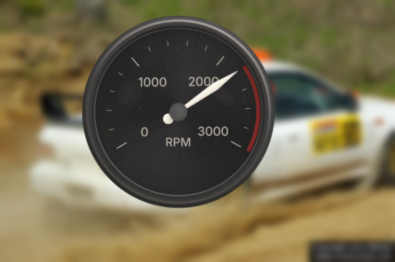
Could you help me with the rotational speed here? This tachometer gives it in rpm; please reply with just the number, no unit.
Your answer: 2200
